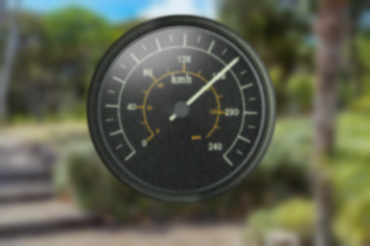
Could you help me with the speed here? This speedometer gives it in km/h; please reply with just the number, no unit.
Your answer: 160
